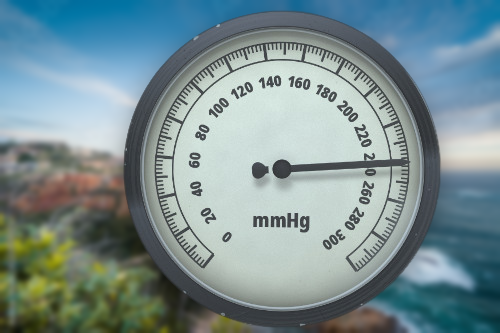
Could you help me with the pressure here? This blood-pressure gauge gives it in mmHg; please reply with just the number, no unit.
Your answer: 240
